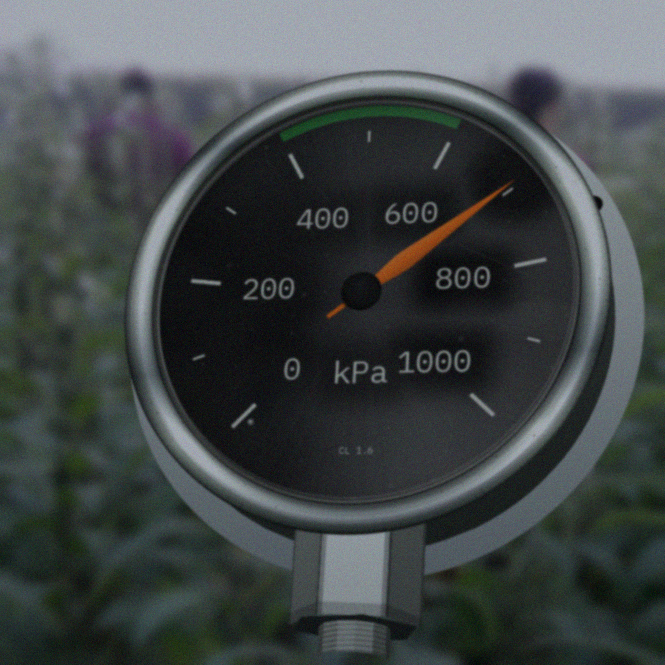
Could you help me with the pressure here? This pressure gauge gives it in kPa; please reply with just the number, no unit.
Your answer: 700
